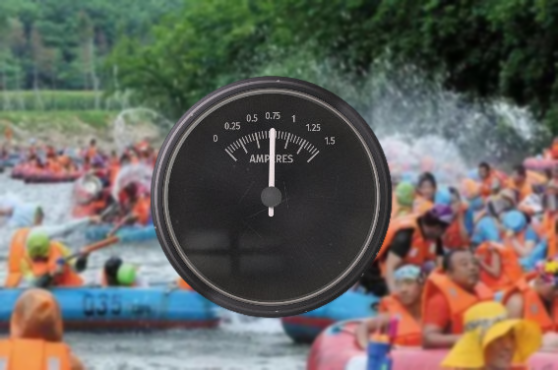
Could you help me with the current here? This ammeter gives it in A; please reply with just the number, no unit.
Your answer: 0.75
